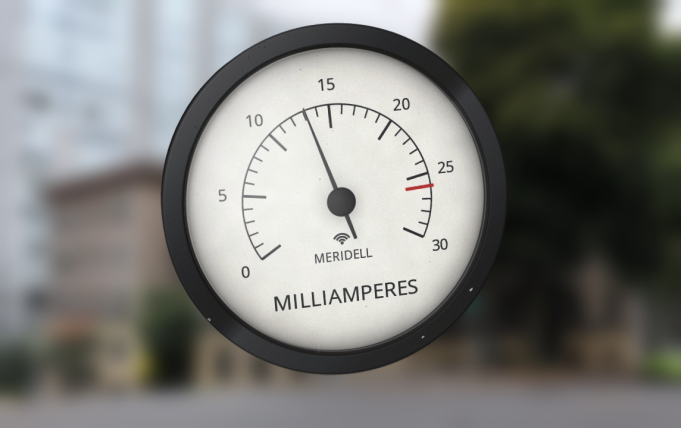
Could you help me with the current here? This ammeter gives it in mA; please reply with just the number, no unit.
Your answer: 13
